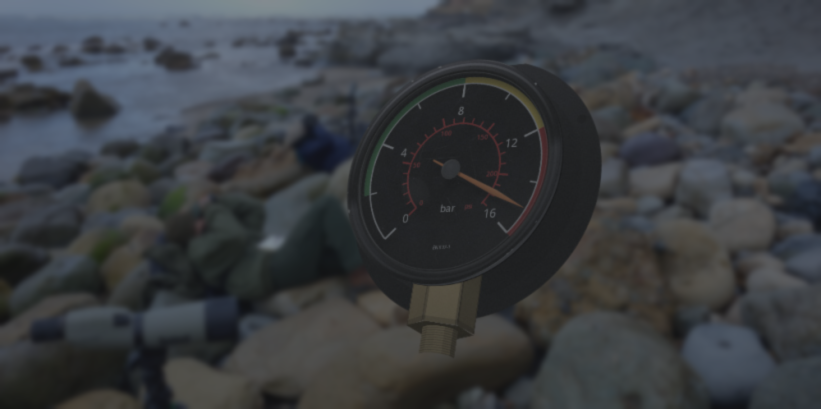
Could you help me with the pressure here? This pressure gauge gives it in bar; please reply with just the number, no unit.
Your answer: 15
